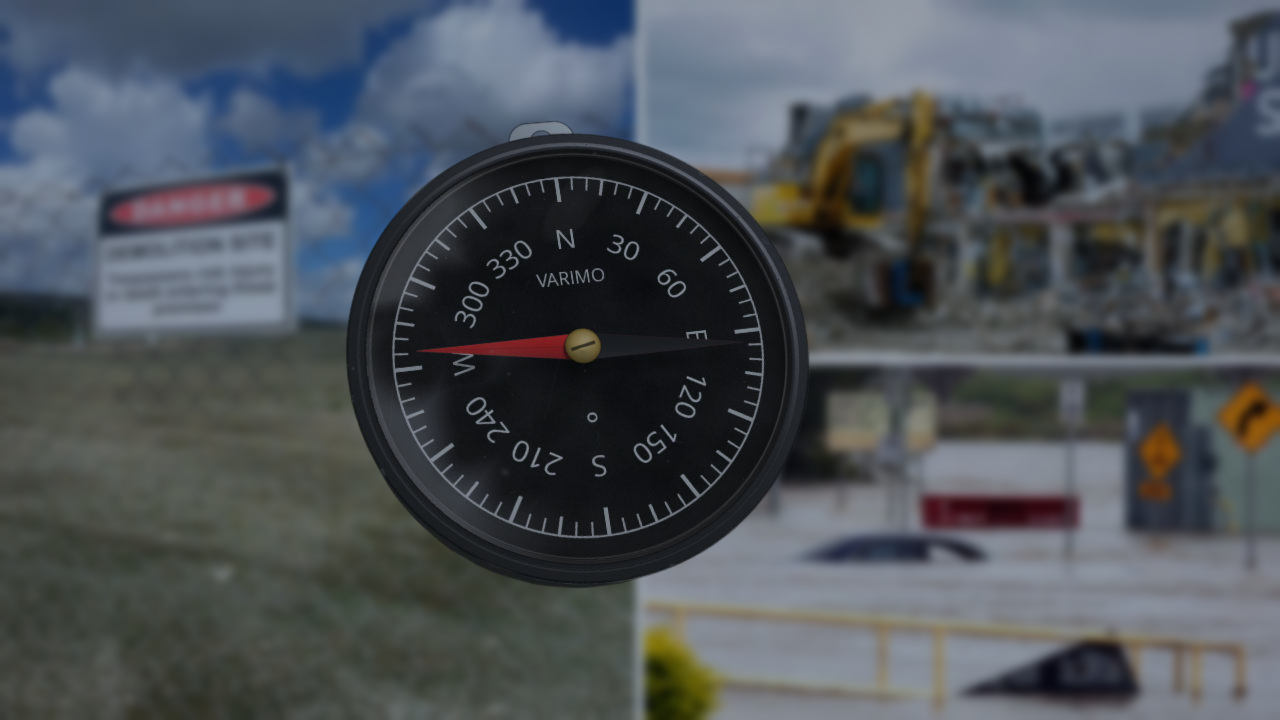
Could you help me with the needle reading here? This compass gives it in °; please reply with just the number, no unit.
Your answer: 275
